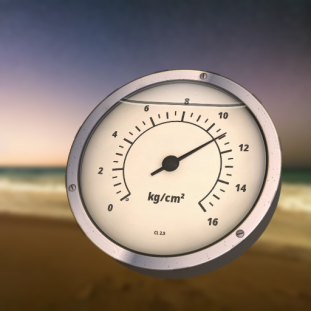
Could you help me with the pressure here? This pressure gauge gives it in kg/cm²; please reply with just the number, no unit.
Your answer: 11
